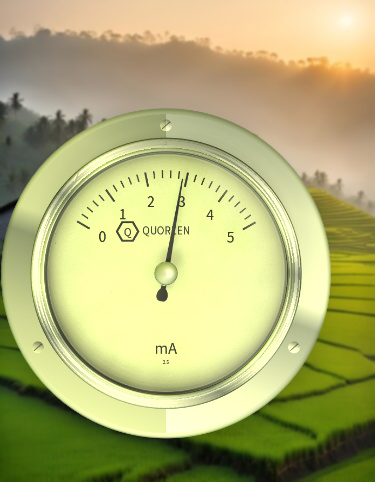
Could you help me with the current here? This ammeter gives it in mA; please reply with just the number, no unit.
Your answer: 2.9
